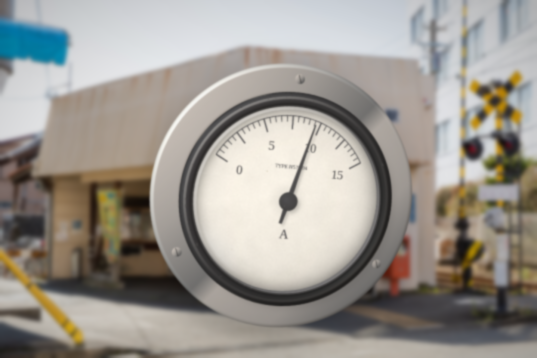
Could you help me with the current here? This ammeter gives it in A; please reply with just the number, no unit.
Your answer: 9.5
